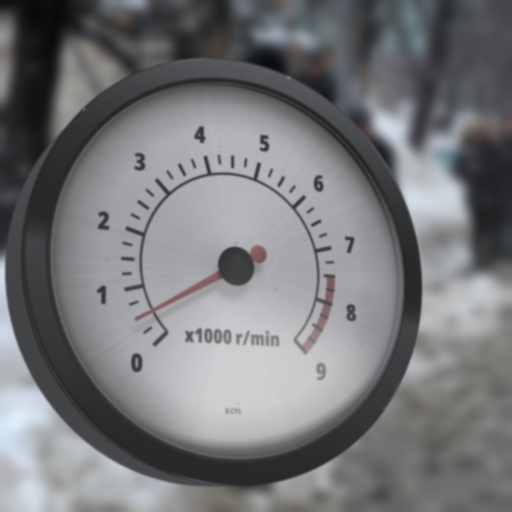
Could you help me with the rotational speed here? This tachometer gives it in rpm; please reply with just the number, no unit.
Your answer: 500
